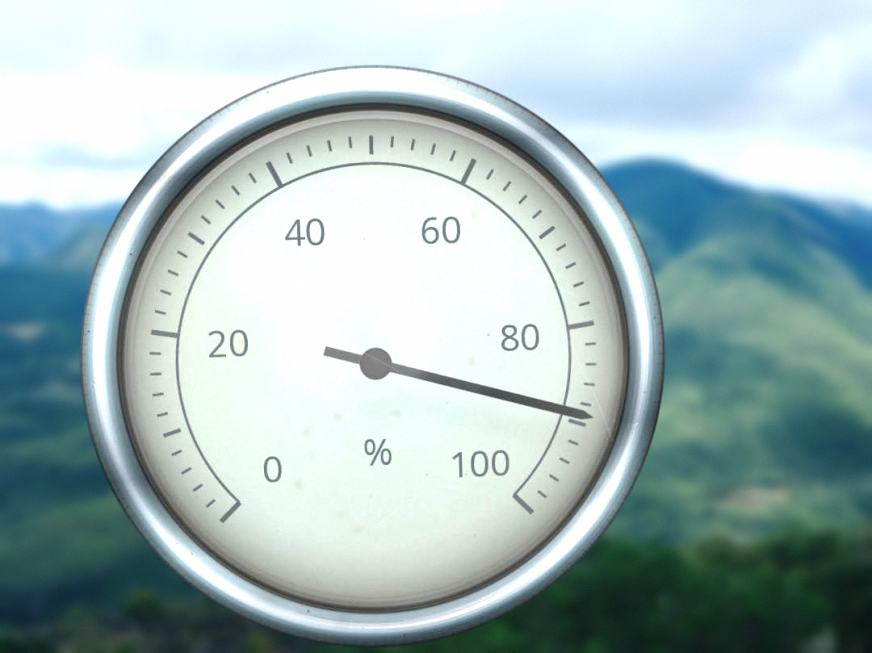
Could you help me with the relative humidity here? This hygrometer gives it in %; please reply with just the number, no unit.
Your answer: 89
